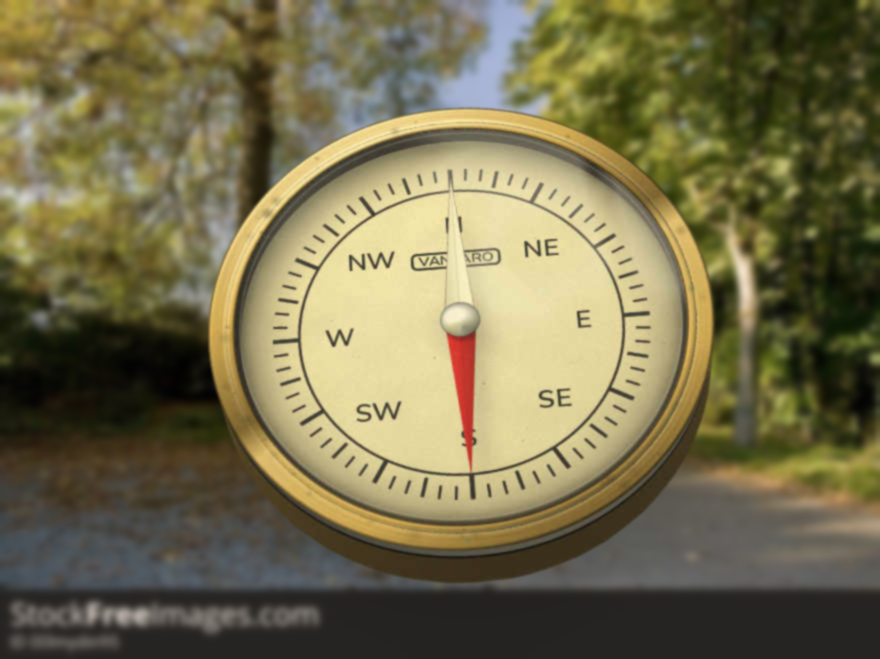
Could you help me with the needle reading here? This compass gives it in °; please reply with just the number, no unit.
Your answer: 180
